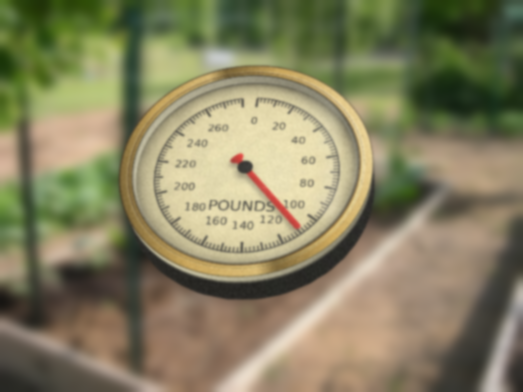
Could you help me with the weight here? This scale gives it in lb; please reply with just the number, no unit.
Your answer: 110
